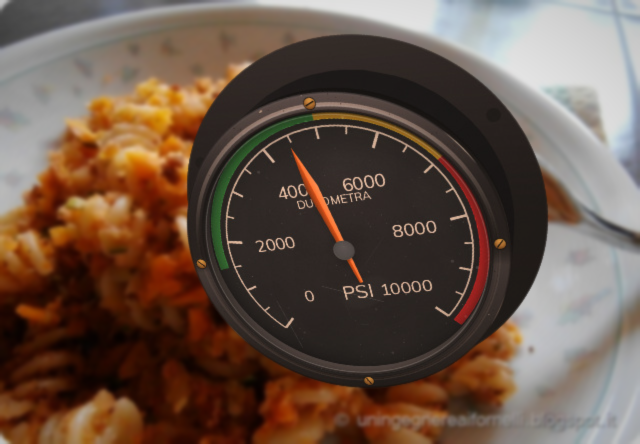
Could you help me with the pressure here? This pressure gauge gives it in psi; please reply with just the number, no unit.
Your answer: 4500
